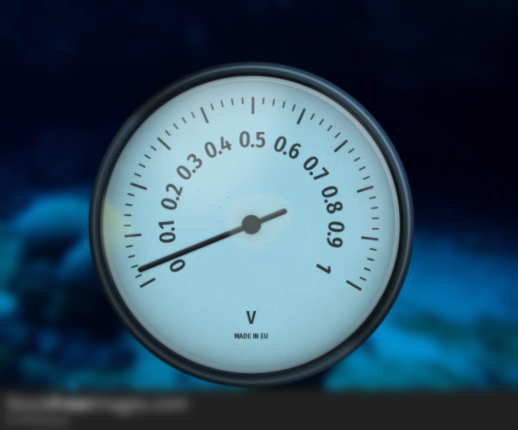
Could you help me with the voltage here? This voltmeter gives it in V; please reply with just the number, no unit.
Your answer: 0.03
